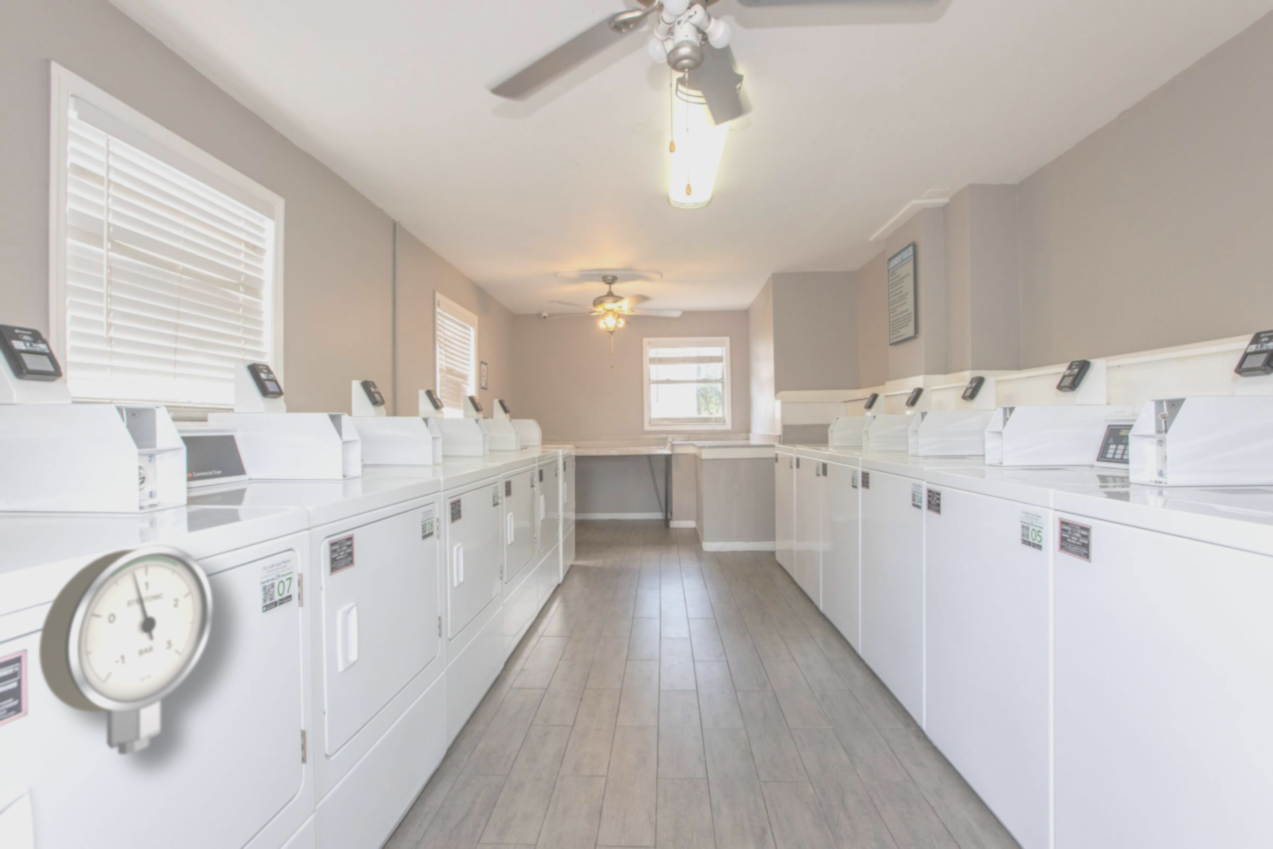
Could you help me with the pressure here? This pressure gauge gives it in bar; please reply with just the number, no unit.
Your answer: 0.75
